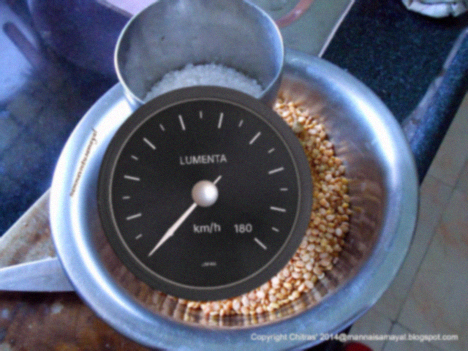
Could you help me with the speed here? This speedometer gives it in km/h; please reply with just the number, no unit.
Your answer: 0
